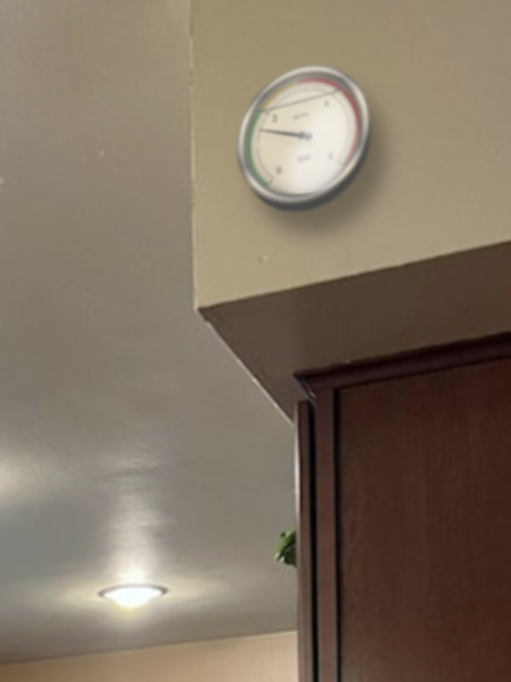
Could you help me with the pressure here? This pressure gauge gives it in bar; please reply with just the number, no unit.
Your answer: 1.5
